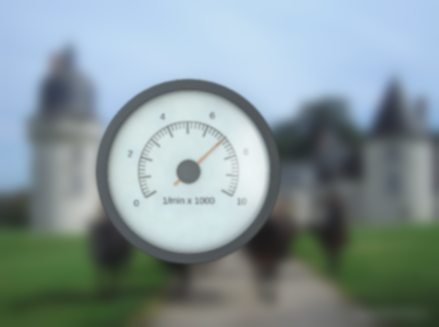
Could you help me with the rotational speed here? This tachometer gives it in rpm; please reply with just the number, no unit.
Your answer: 7000
